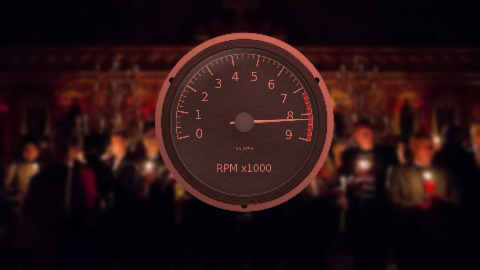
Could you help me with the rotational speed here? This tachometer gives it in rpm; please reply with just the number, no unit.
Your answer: 8200
